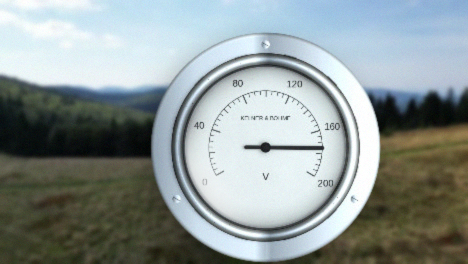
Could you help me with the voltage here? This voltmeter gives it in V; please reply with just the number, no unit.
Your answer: 175
